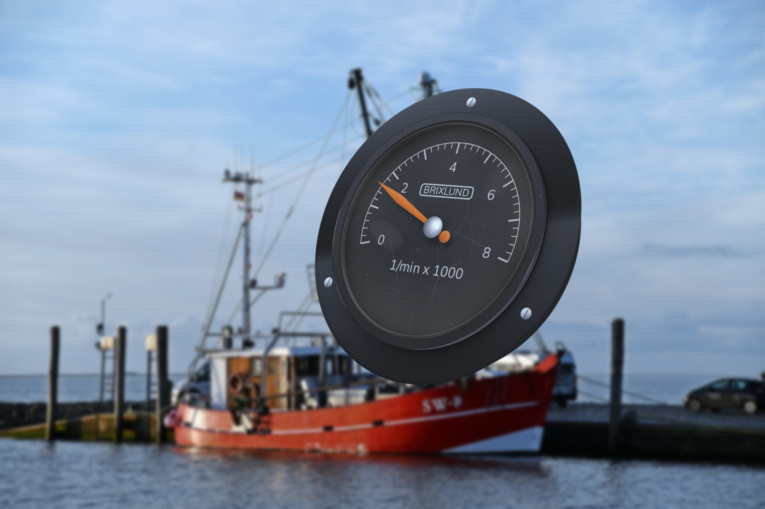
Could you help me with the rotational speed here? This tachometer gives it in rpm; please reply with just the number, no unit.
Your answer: 1600
